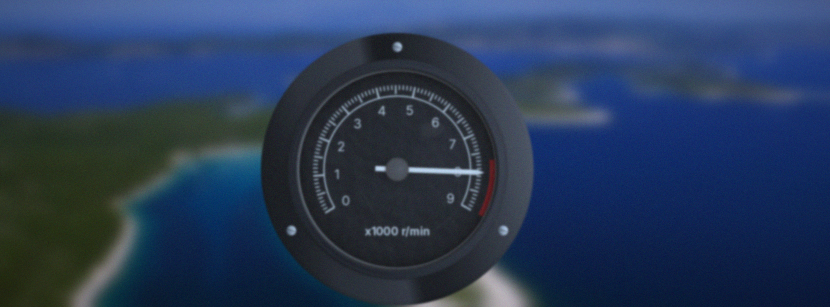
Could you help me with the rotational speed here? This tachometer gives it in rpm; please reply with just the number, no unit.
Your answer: 8000
